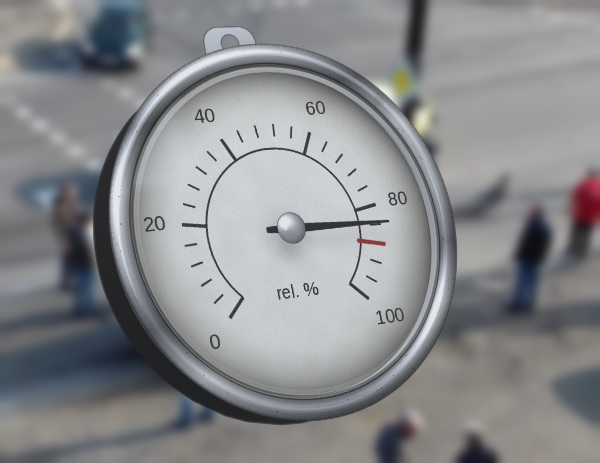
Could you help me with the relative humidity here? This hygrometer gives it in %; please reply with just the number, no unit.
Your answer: 84
